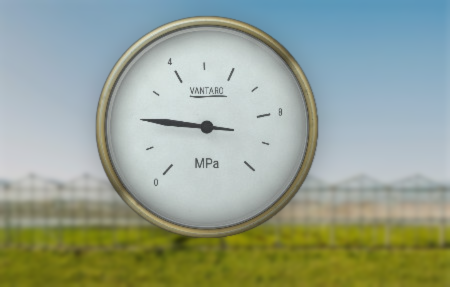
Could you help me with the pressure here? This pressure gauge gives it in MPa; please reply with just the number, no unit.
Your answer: 2
